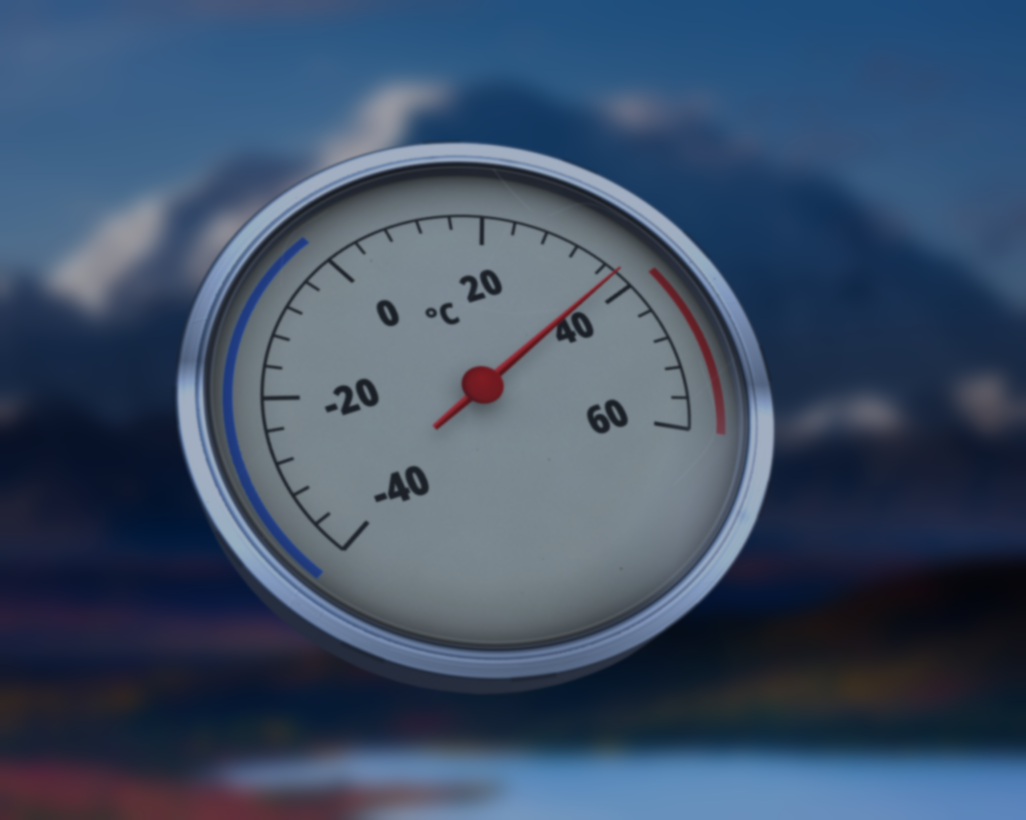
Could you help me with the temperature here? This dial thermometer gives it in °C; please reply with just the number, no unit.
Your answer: 38
